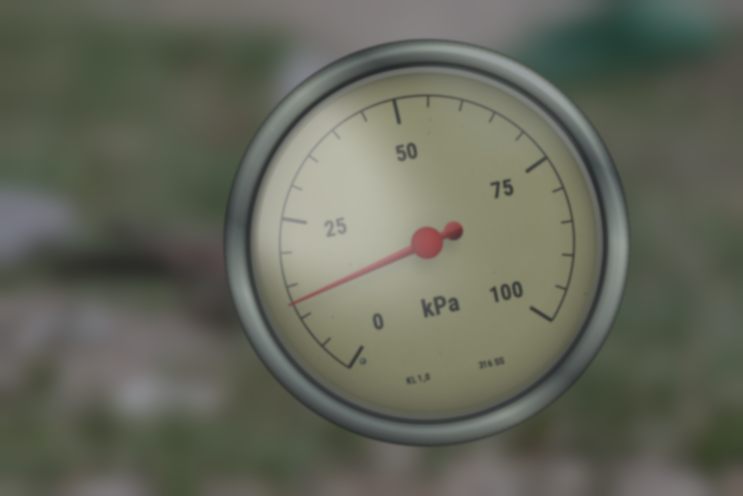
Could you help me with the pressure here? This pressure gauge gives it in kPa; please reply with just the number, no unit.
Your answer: 12.5
